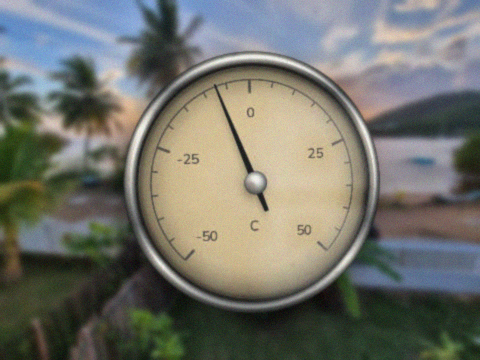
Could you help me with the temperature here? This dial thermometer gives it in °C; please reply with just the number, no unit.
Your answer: -7.5
